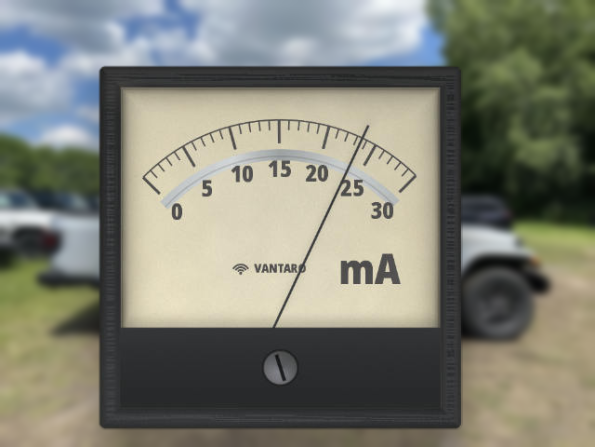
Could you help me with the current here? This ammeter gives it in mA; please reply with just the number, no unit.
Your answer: 23.5
